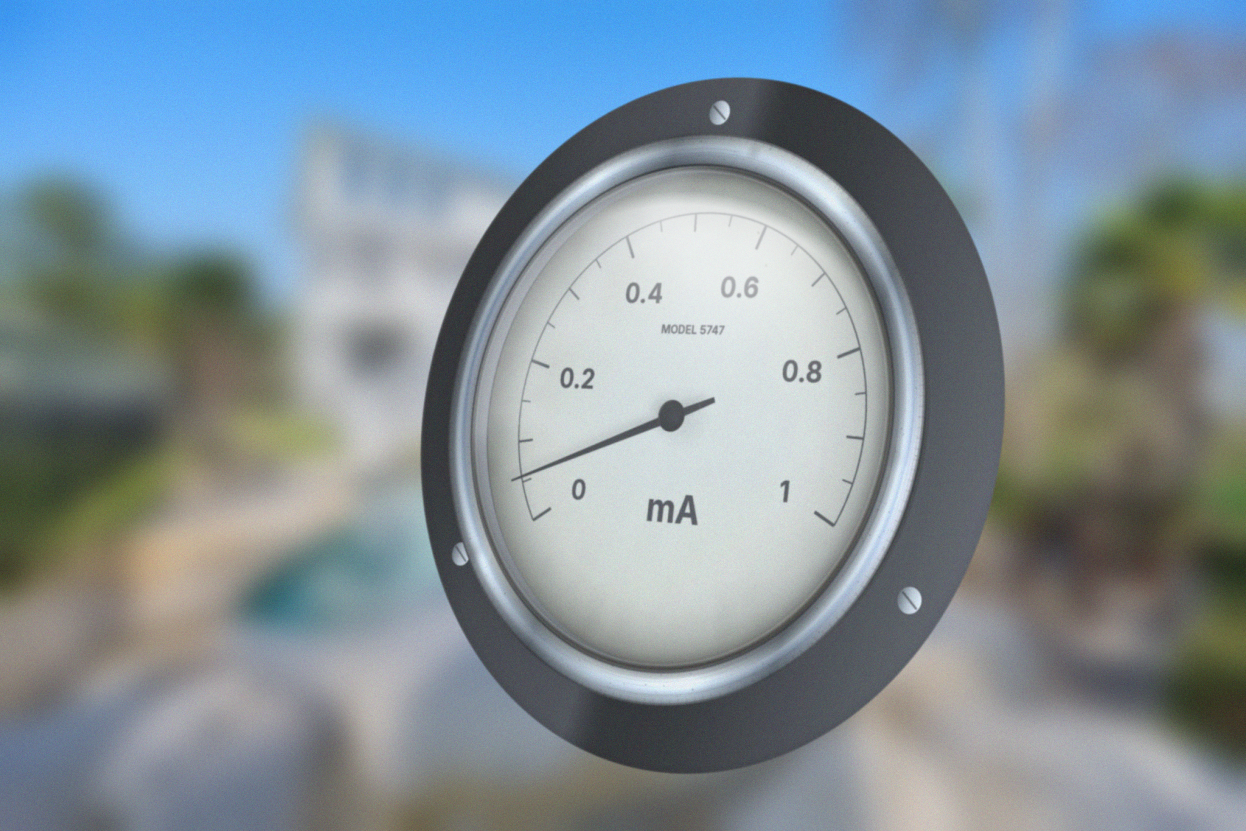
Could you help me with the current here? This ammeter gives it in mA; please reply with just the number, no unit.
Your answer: 0.05
